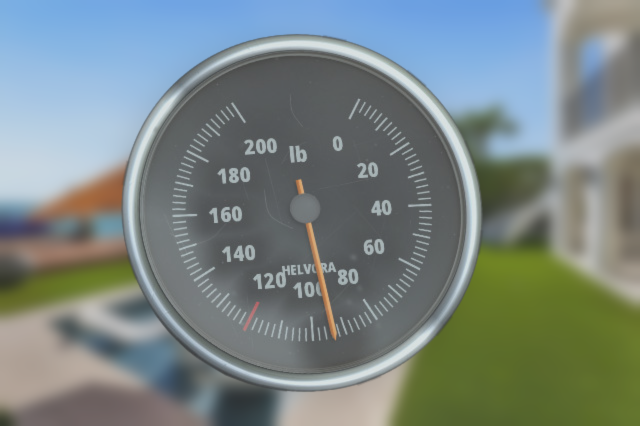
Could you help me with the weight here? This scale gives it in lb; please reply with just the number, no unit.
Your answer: 94
